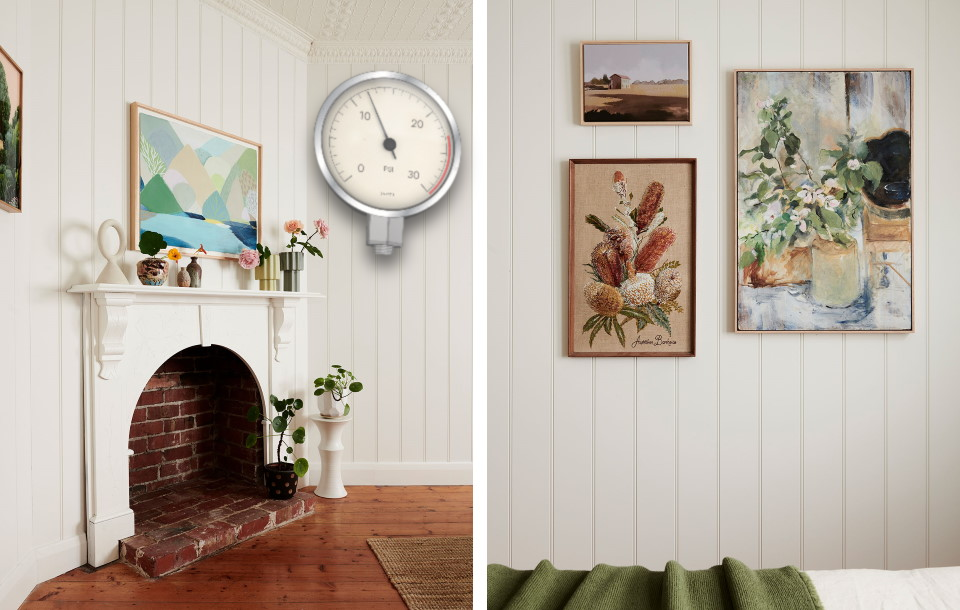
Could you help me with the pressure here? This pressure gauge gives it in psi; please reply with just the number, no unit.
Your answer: 12
